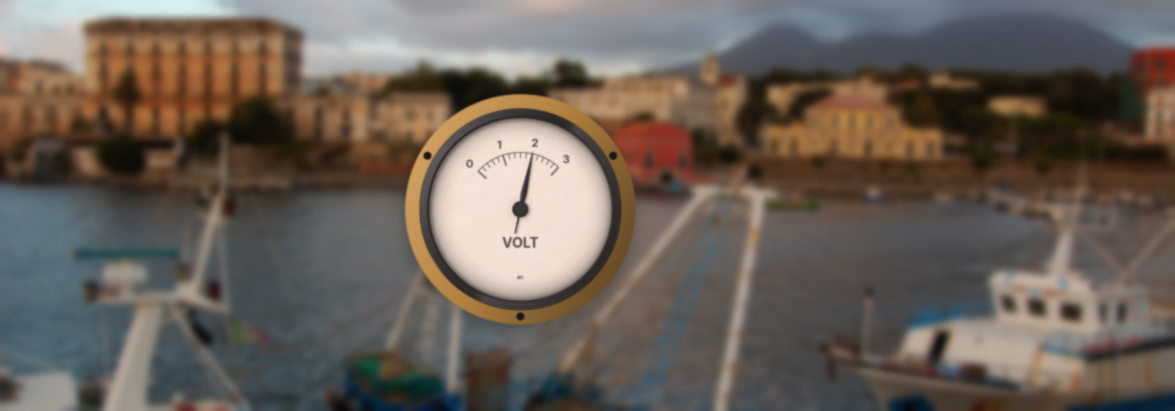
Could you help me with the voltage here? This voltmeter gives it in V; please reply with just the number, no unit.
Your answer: 2
